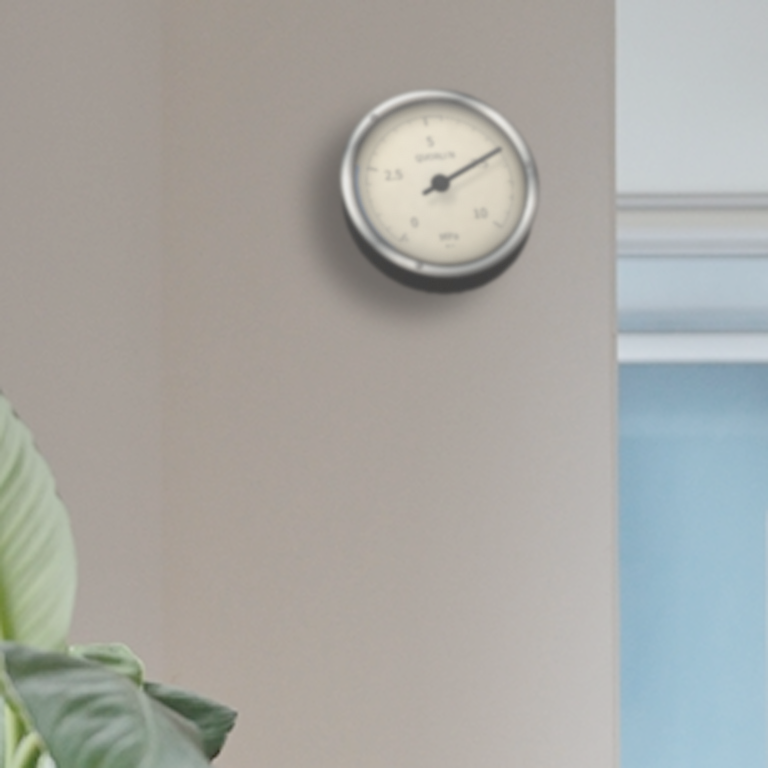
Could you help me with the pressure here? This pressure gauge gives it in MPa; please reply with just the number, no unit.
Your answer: 7.5
